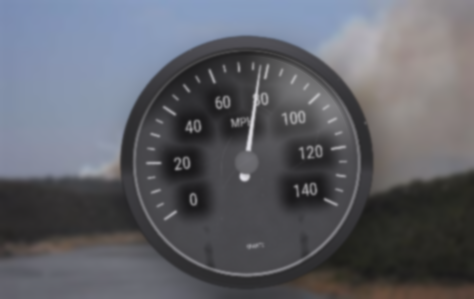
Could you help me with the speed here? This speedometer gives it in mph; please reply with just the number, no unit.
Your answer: 77.5
